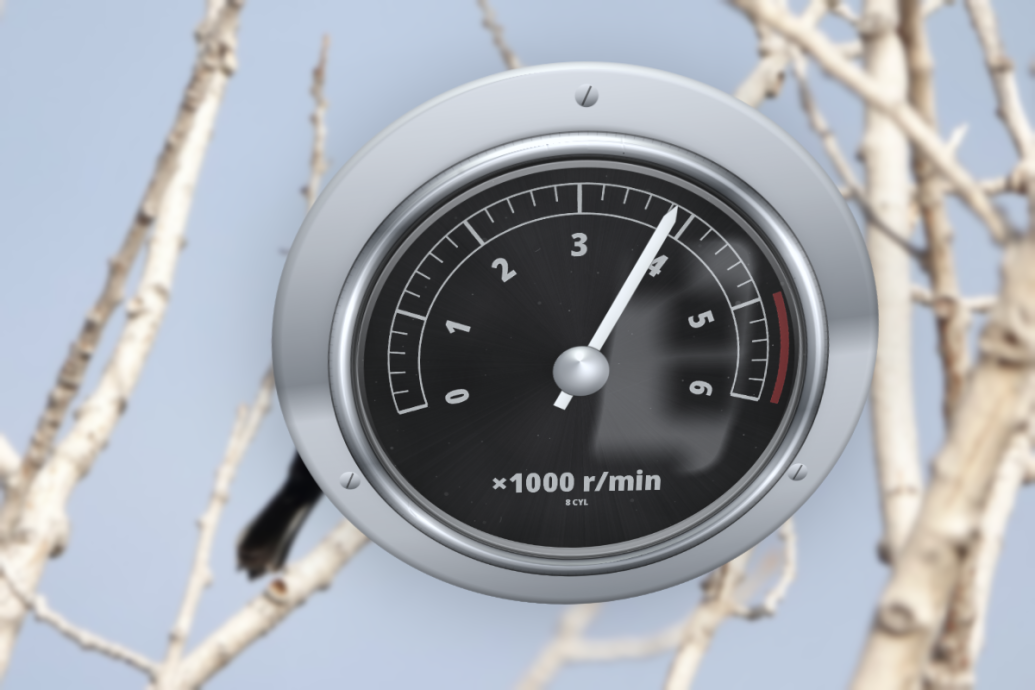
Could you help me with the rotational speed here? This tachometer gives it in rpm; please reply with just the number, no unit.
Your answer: 3800
